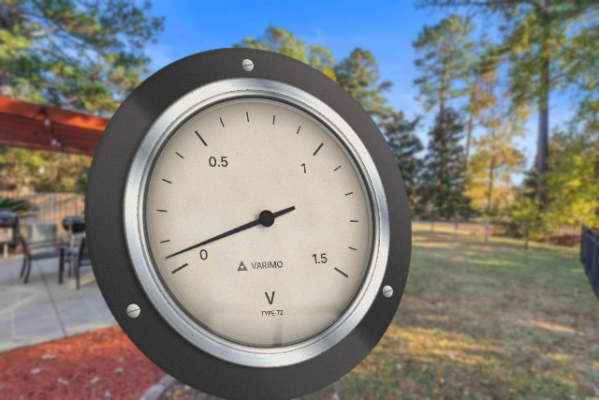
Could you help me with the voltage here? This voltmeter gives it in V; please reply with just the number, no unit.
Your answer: 0.05
